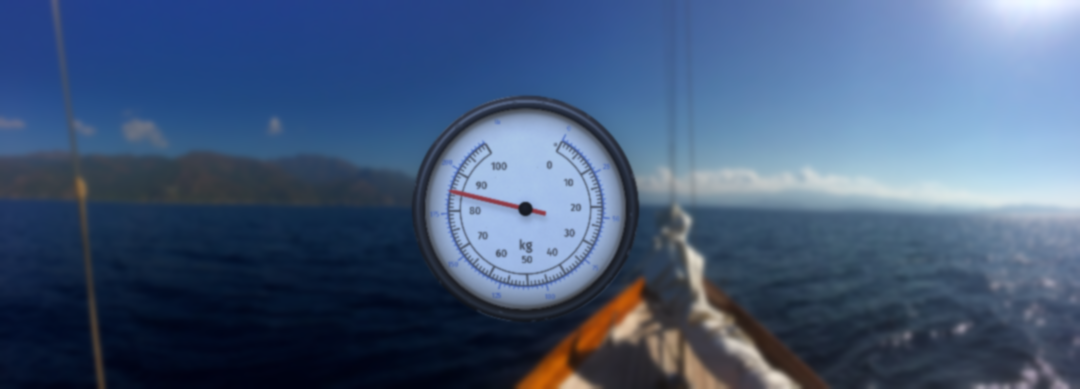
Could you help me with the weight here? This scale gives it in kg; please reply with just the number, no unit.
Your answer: 85
